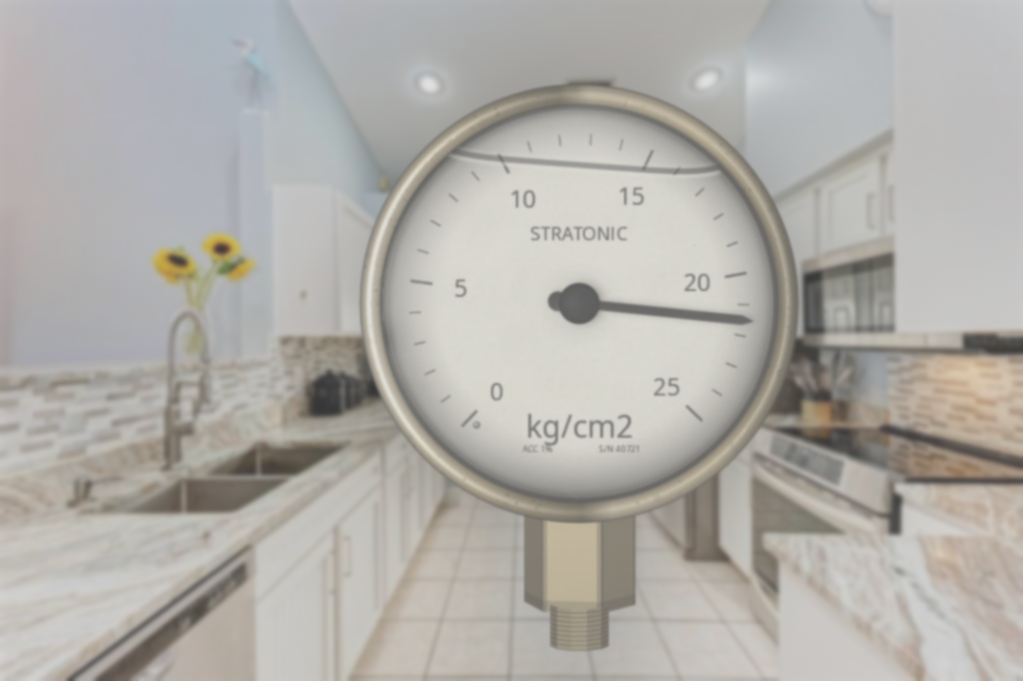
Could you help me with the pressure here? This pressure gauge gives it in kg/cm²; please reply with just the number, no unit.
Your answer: 21.5
